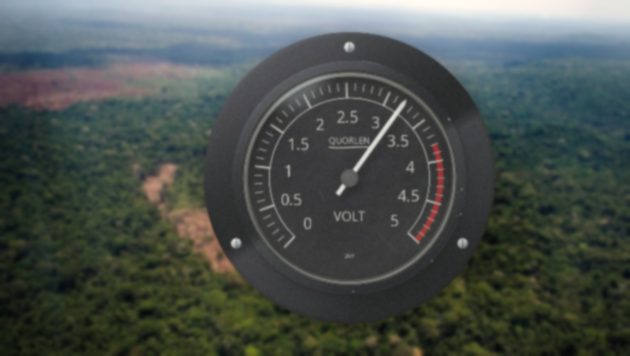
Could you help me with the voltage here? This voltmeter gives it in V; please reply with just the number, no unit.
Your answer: 3.2
